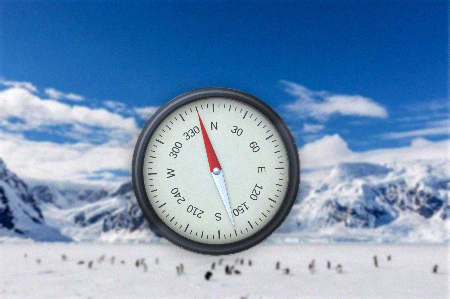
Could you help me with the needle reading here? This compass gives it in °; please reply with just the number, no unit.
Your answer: 345
